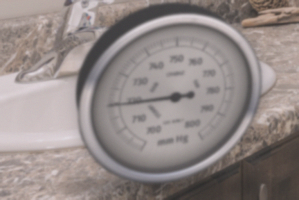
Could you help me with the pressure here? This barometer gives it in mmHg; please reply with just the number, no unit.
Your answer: 720
